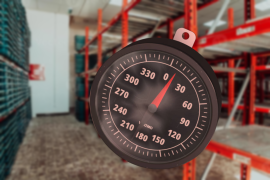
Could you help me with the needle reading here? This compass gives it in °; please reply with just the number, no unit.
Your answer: 10
